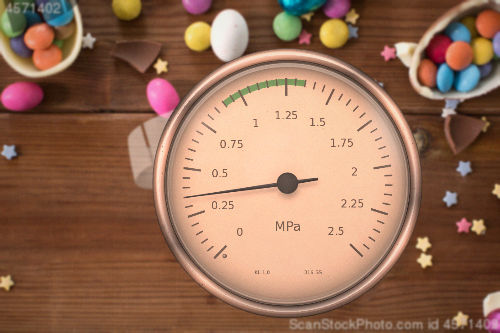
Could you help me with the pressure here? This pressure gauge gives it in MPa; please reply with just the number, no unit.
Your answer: 0.35
